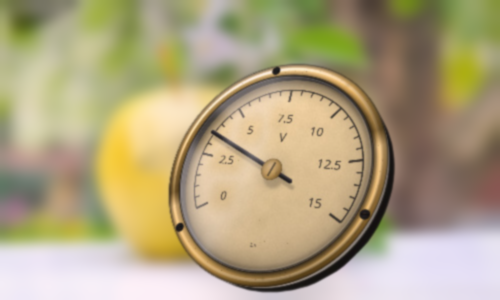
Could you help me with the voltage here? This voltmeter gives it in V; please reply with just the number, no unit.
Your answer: 3.5
